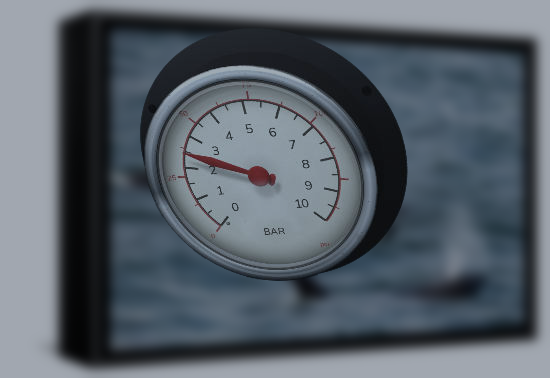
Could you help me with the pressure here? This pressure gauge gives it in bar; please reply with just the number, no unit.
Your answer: 2.5
